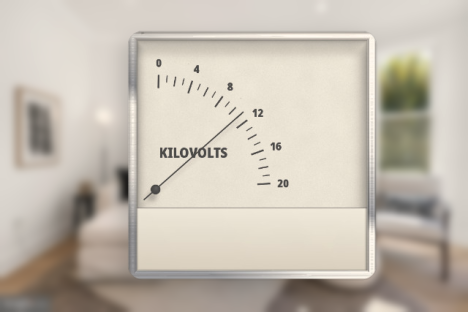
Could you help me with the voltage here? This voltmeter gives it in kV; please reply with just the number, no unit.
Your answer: 11
